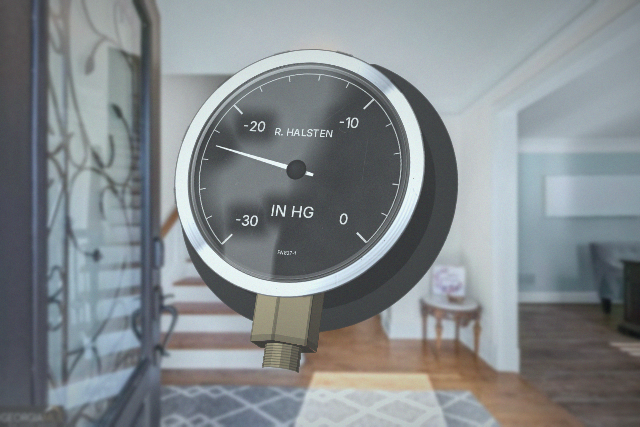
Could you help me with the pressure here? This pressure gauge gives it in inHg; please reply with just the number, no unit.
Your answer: -23
